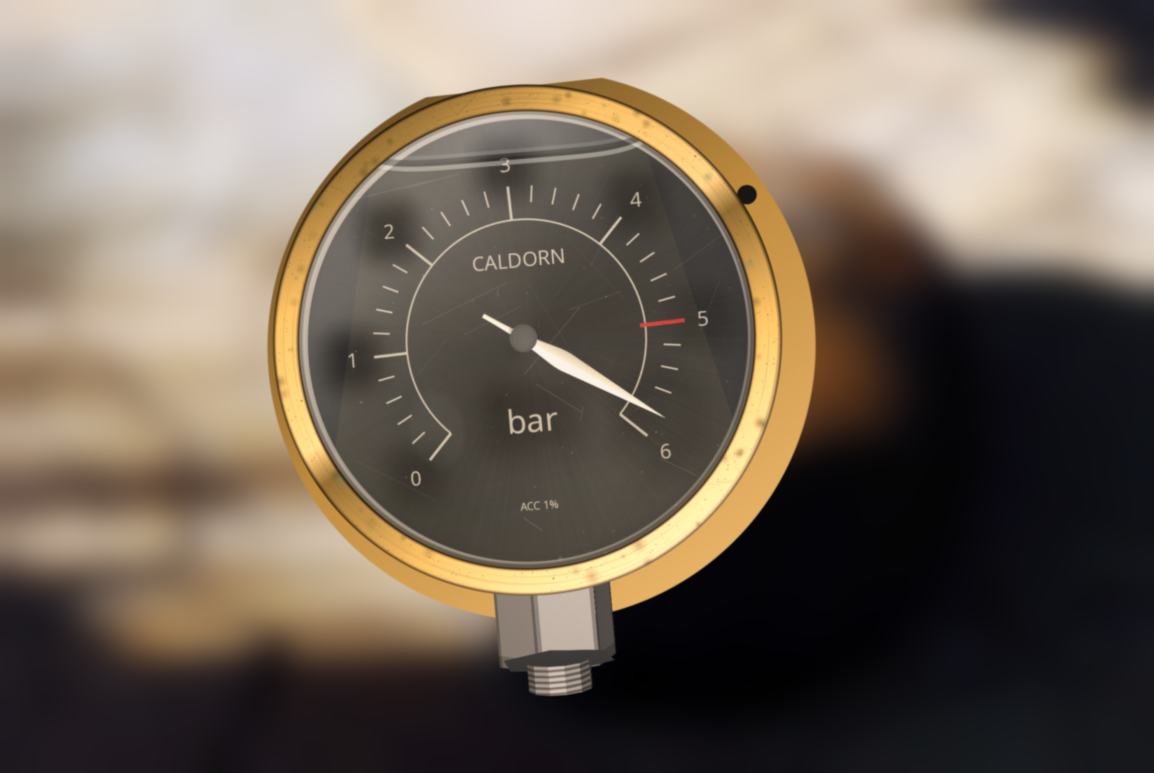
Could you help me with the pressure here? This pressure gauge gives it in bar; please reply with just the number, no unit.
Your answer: 5.8
